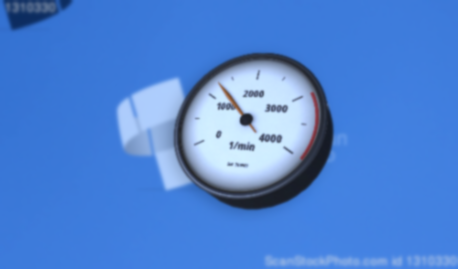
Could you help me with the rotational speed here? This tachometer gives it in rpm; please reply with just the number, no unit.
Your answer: 1250
